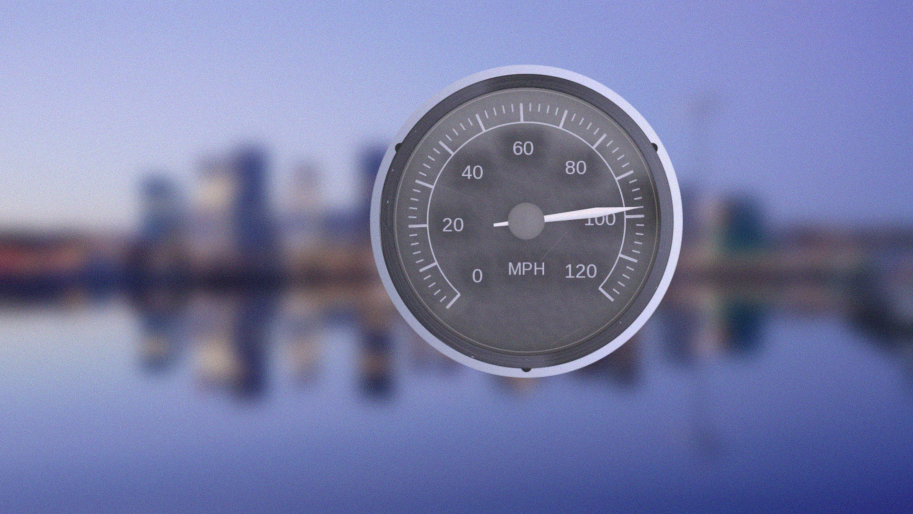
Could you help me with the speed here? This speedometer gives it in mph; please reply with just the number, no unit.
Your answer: 98
